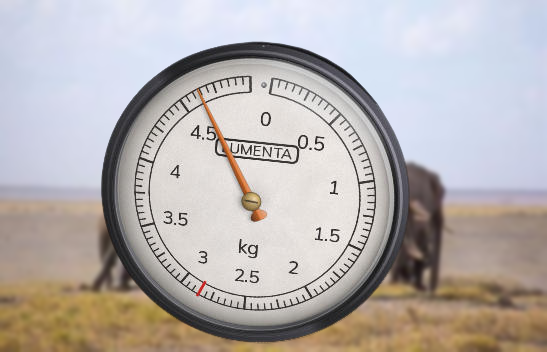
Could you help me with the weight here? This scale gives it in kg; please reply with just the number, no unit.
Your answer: 4.65
